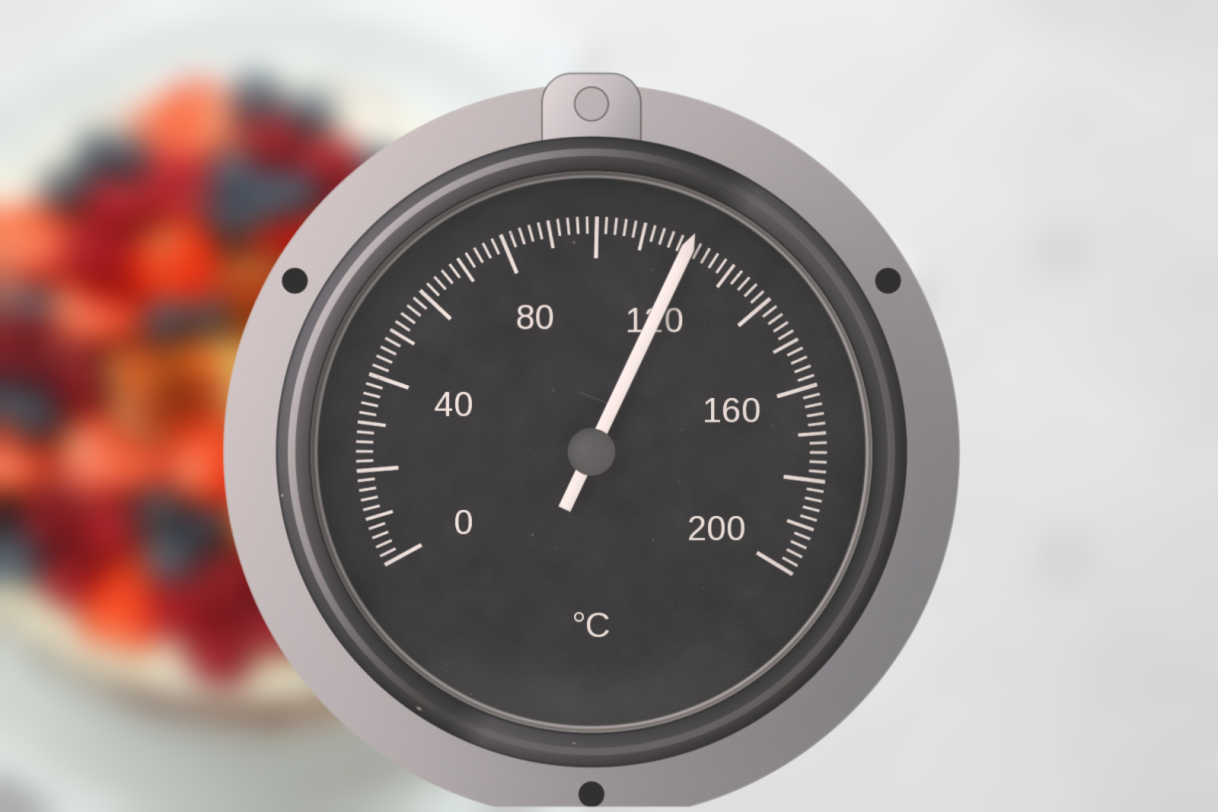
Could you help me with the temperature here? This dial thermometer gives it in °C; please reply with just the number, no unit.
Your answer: 120
